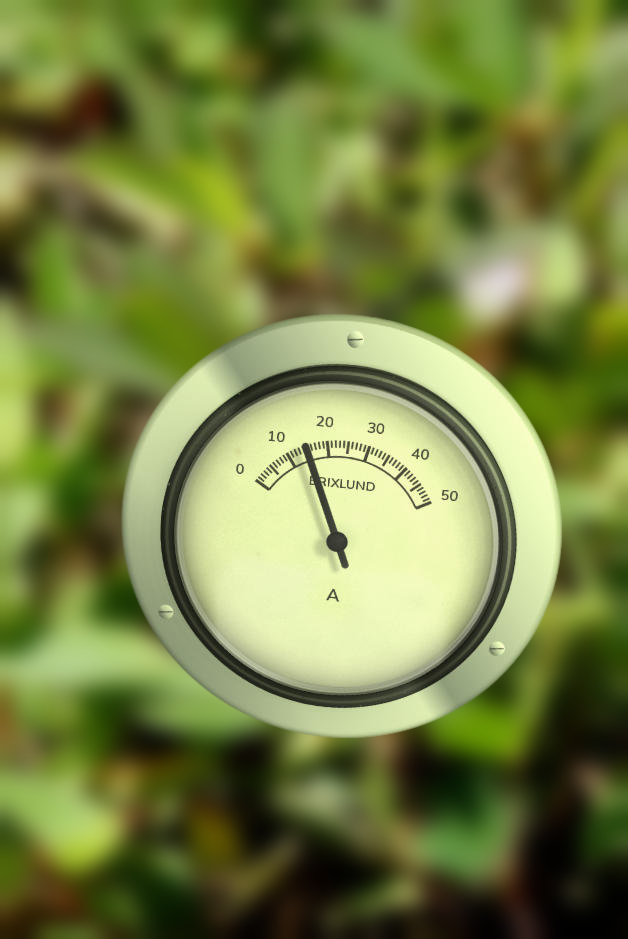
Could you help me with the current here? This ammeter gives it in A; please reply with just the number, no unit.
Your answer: 15
